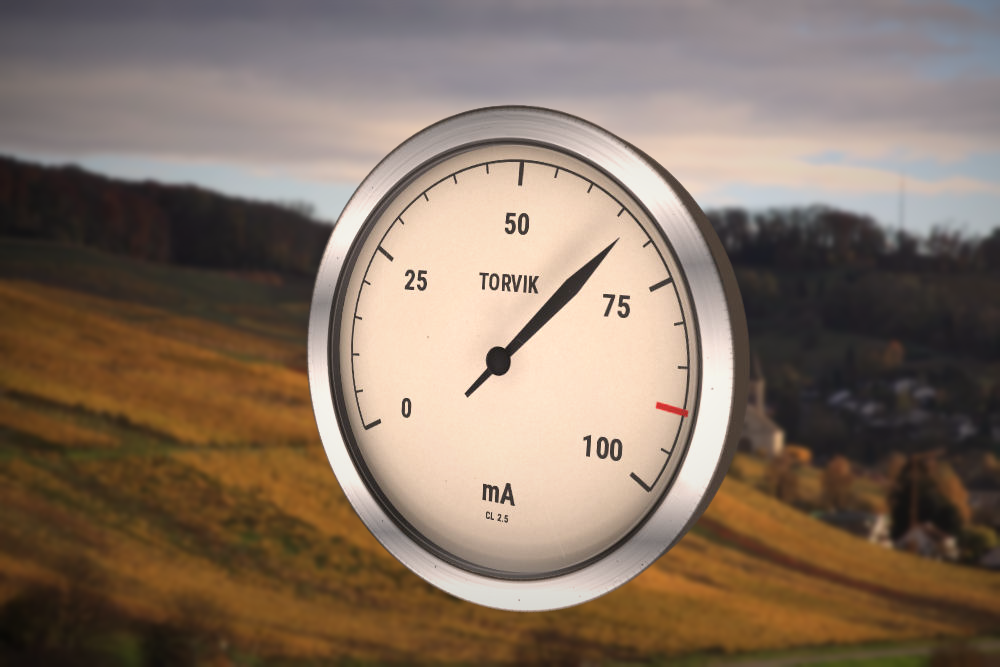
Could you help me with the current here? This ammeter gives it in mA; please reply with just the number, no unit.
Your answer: 67.5
